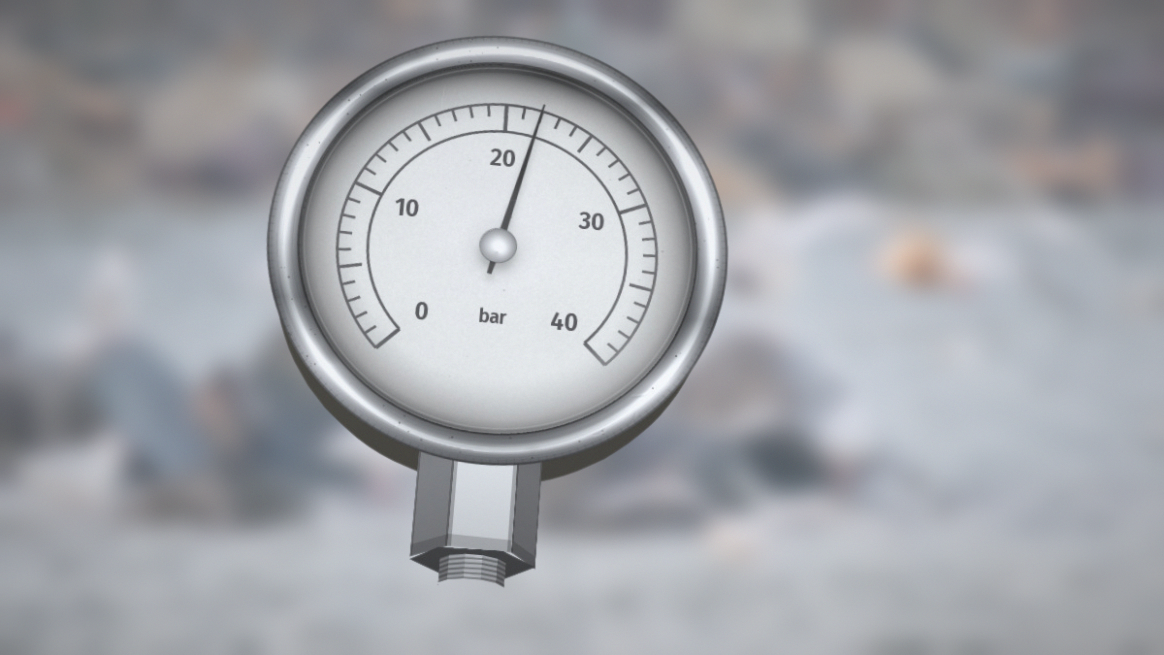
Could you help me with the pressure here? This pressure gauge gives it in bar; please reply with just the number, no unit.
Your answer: 22
